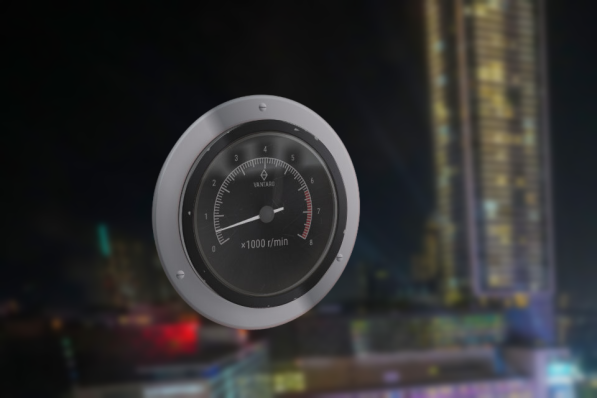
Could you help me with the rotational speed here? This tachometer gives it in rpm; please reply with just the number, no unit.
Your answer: 500
